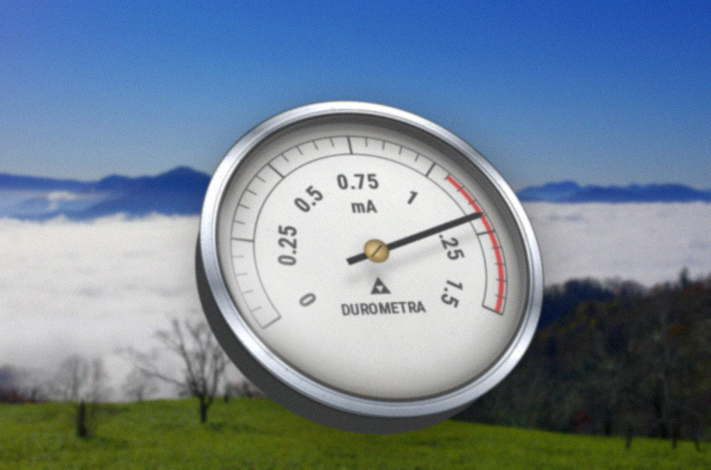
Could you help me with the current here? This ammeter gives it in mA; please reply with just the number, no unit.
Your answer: 1.2
